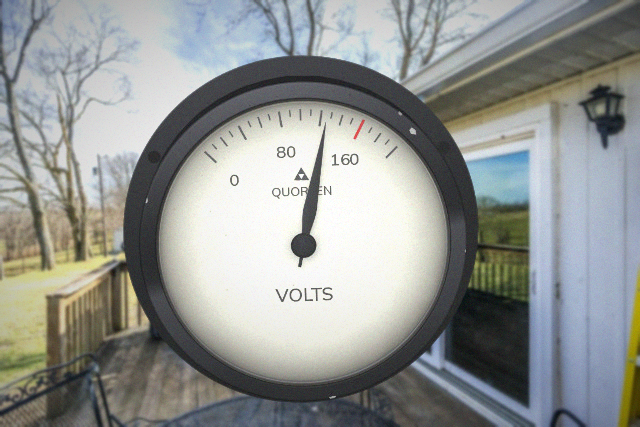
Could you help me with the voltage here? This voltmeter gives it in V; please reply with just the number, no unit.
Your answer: 125
